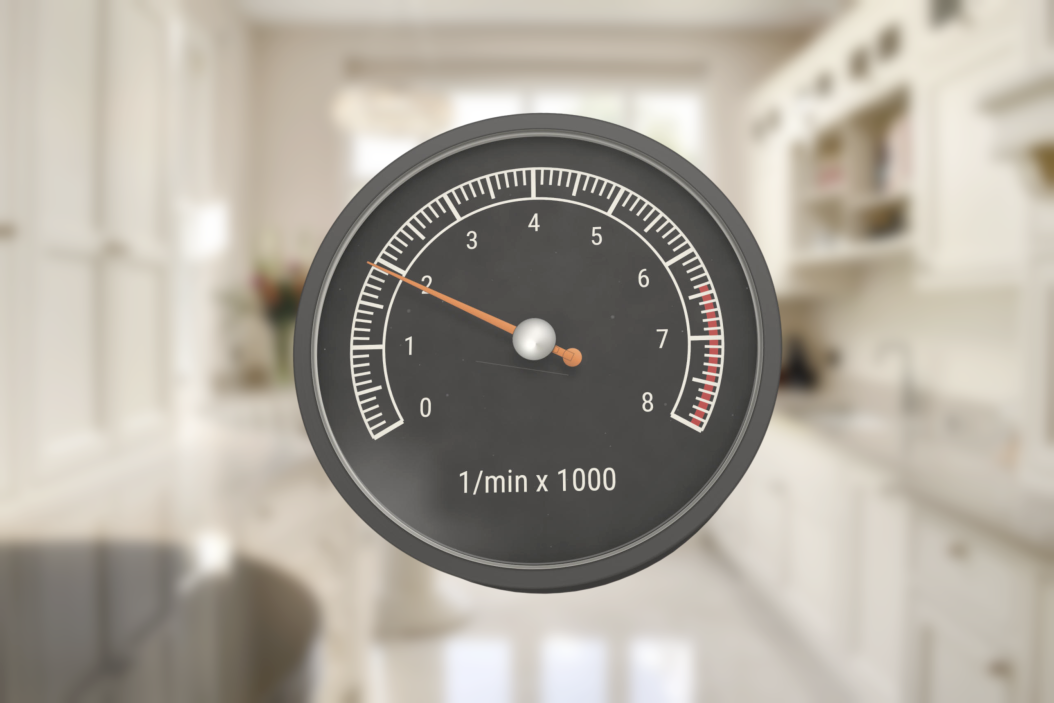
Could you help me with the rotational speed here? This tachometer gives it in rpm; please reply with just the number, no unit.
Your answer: 1900
